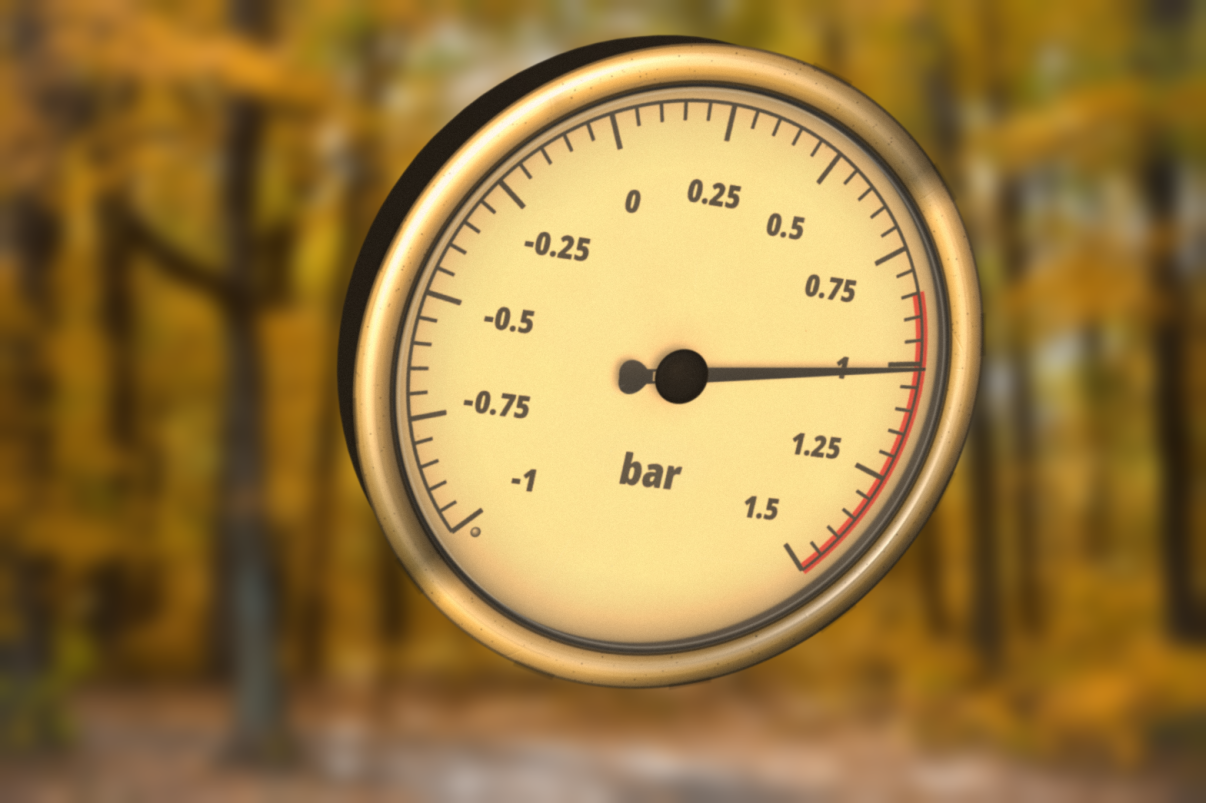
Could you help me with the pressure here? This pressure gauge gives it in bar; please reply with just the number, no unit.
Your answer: 1
